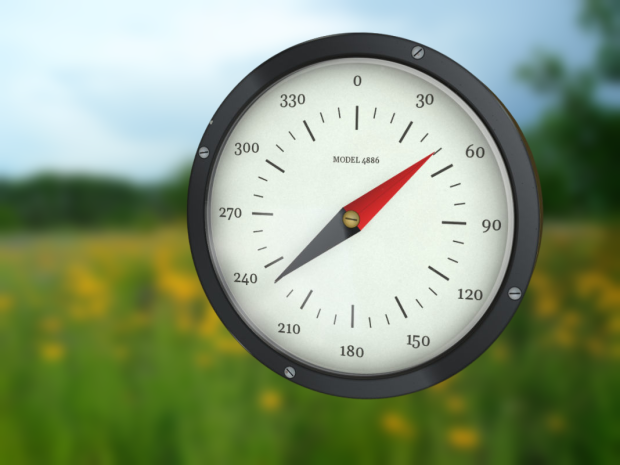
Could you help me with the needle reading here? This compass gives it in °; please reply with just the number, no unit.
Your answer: 50
